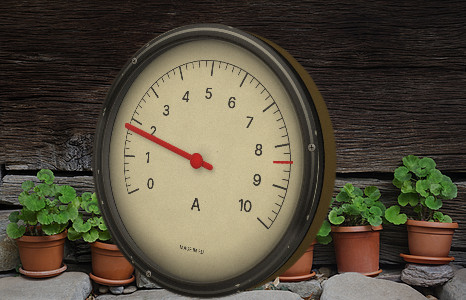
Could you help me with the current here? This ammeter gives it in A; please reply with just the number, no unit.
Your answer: 1.8
